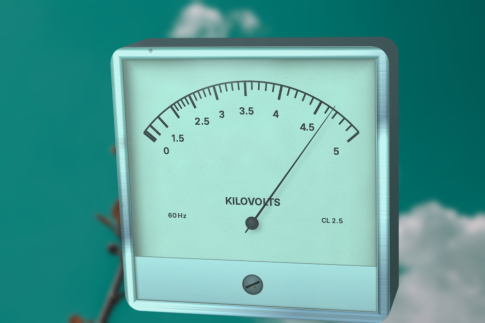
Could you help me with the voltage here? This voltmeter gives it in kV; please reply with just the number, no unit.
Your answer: 4.65
